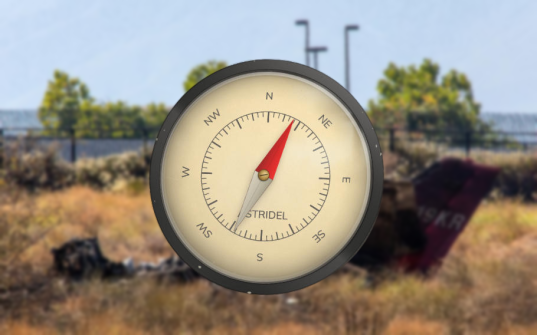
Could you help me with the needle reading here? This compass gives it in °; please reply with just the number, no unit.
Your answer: 25
